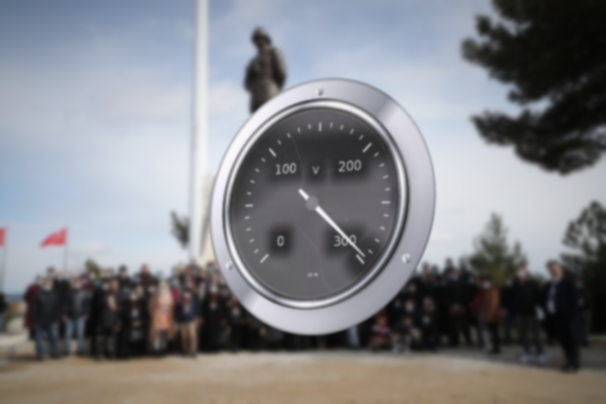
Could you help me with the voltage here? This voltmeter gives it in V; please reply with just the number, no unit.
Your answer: 295
